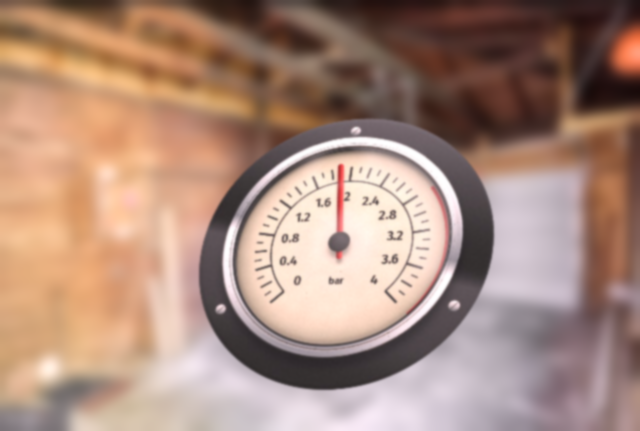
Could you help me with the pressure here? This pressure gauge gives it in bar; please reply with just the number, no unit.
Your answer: 1.9
